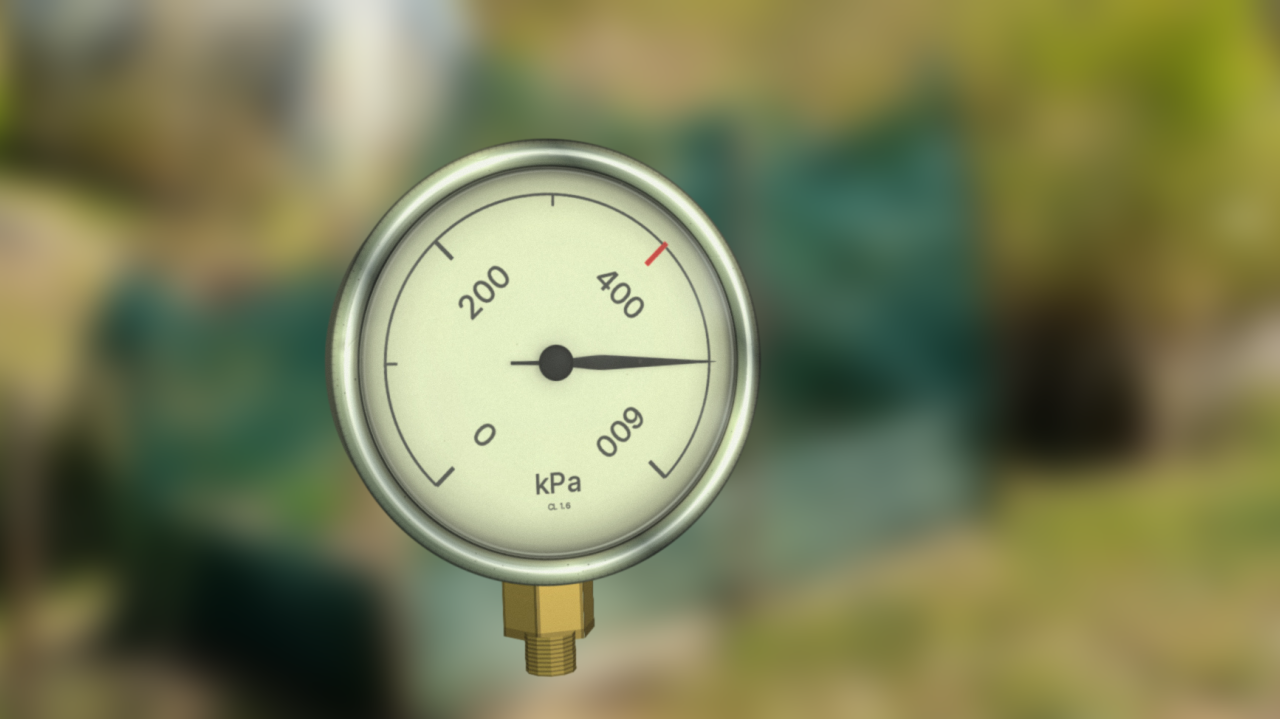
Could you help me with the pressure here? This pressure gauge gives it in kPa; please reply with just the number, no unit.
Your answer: 500
